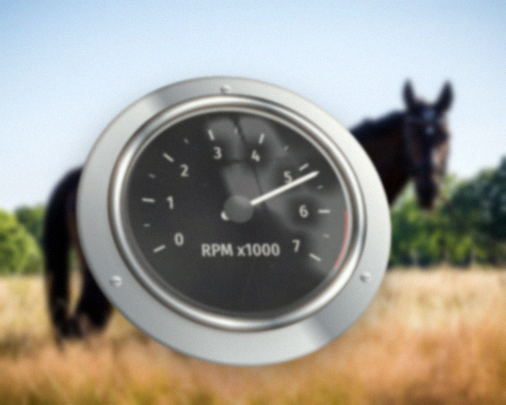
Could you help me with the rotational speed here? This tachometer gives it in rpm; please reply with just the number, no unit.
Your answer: 5250
